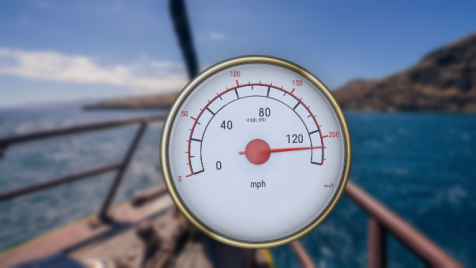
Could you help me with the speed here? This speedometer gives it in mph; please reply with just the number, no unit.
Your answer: 130
